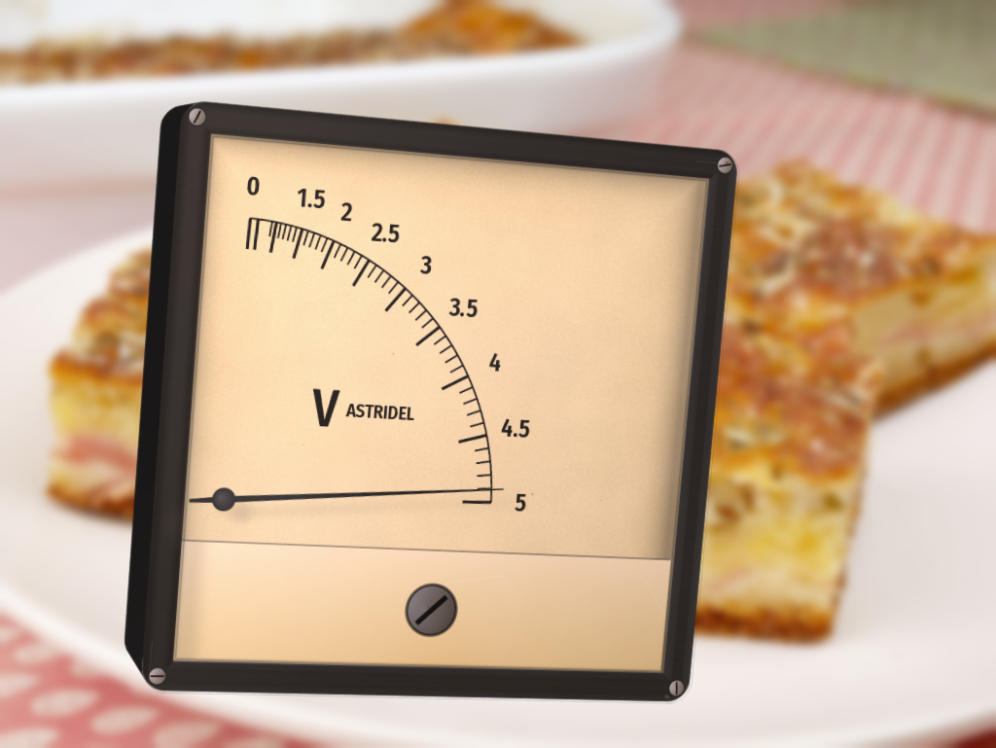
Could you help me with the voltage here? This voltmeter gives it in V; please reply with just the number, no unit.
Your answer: 4.9
